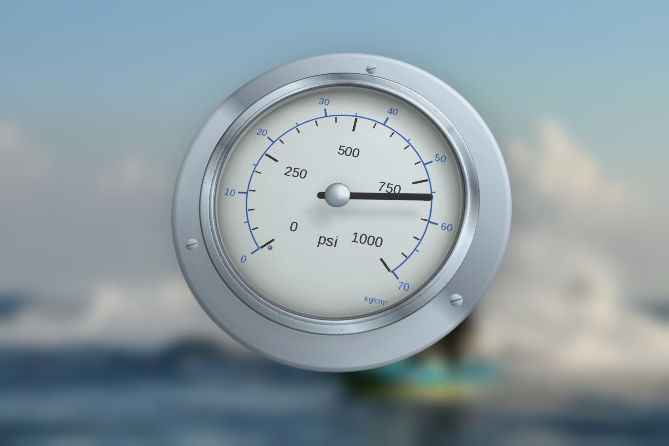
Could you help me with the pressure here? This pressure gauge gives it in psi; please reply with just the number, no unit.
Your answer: 800
